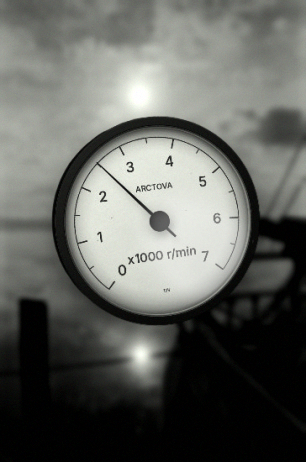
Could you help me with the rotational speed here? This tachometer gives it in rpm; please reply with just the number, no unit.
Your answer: 2500
